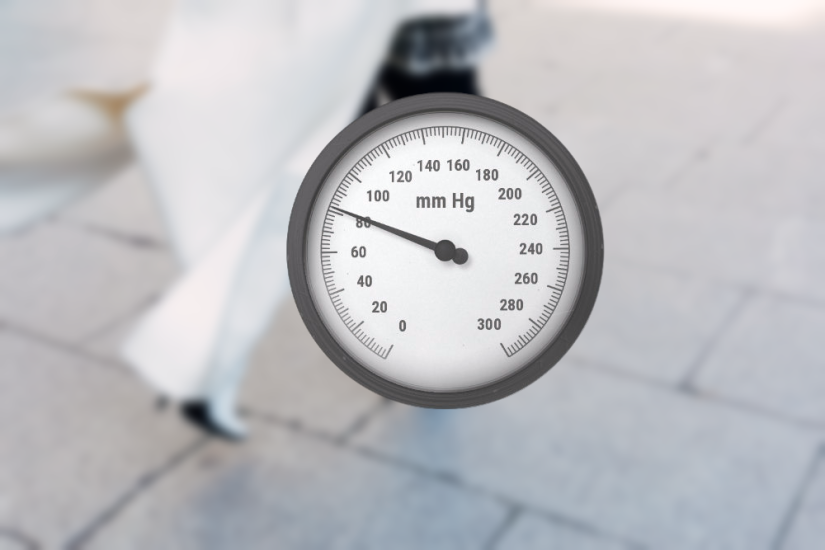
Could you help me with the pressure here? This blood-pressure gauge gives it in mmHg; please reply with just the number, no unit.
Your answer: 82
